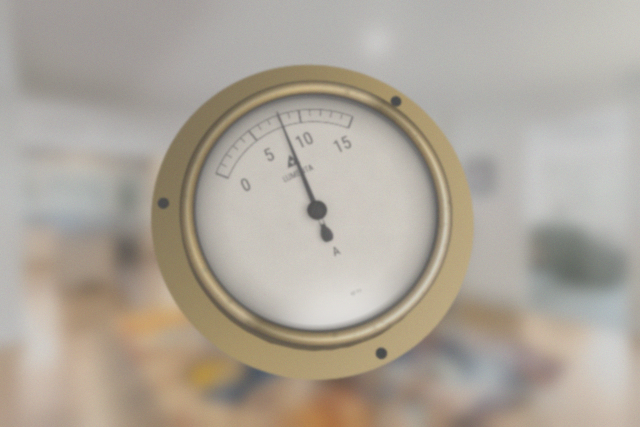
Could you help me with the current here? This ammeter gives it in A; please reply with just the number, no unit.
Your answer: 8
